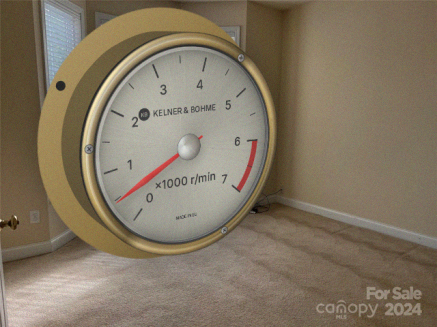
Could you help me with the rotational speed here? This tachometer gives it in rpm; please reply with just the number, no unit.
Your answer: 500
